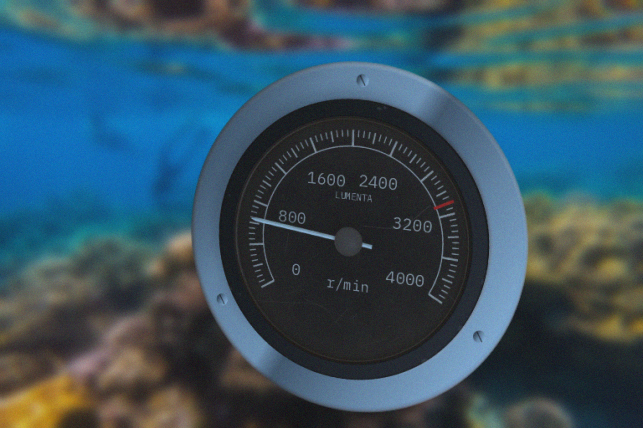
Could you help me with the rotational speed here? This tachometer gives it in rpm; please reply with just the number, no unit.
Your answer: 650
